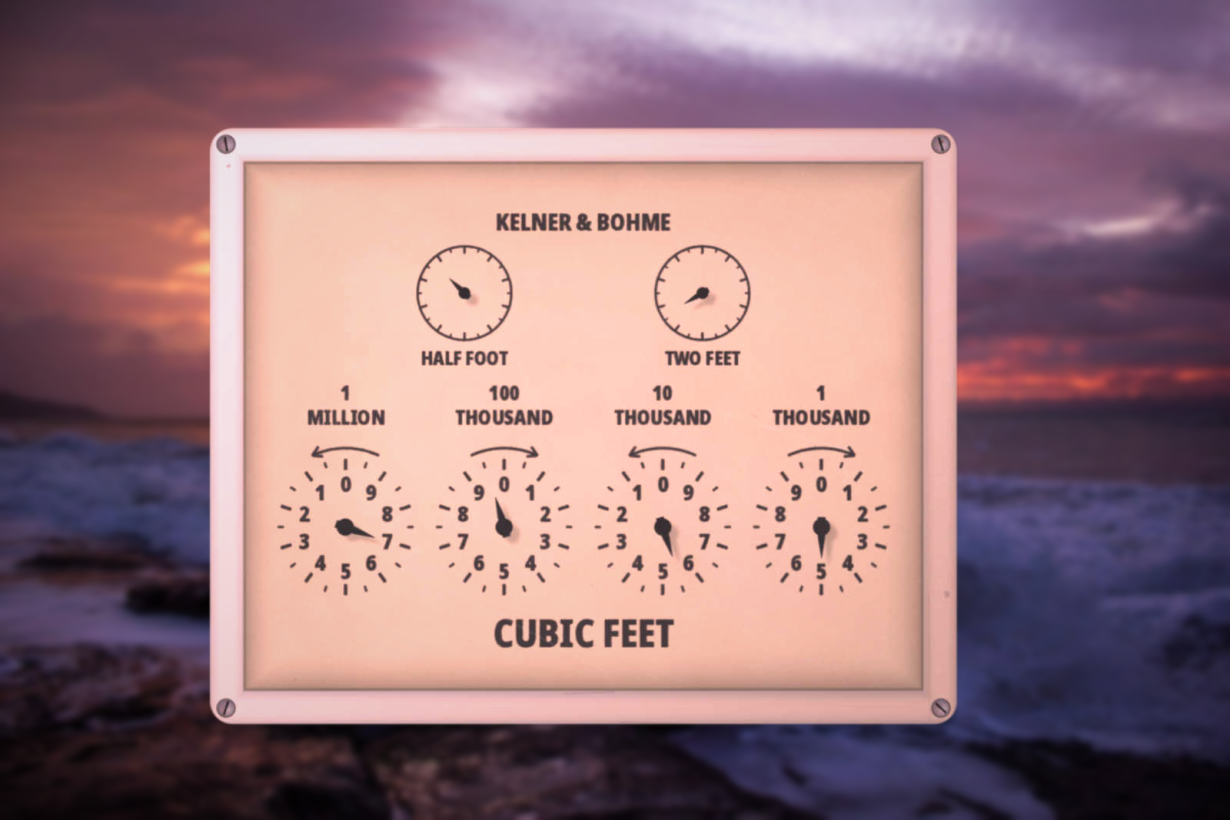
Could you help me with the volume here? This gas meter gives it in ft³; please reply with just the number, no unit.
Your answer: 695500
